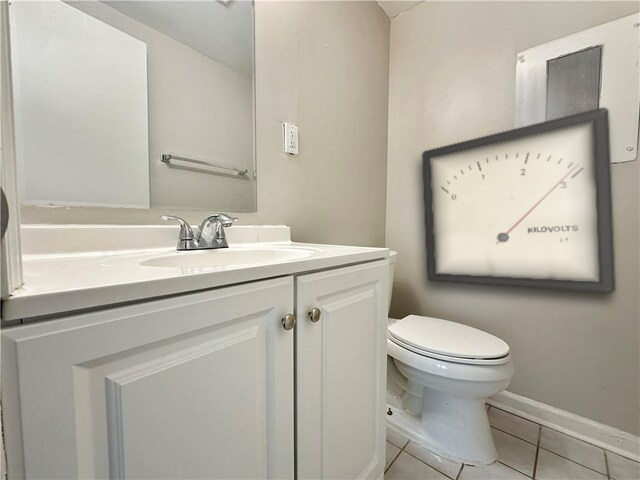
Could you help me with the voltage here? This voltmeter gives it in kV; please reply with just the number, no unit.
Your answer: 2.9
